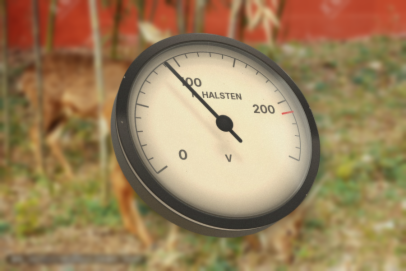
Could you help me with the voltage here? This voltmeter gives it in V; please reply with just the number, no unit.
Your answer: 90
